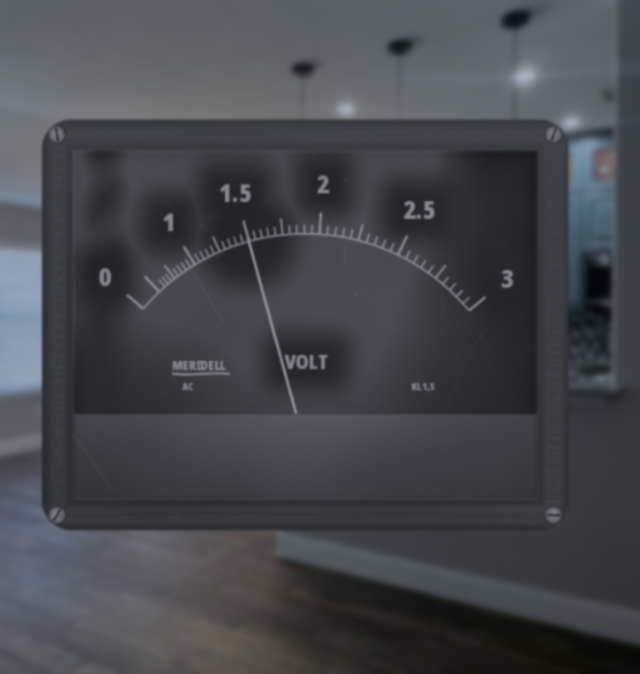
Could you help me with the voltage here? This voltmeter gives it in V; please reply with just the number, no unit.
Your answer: 1.5
